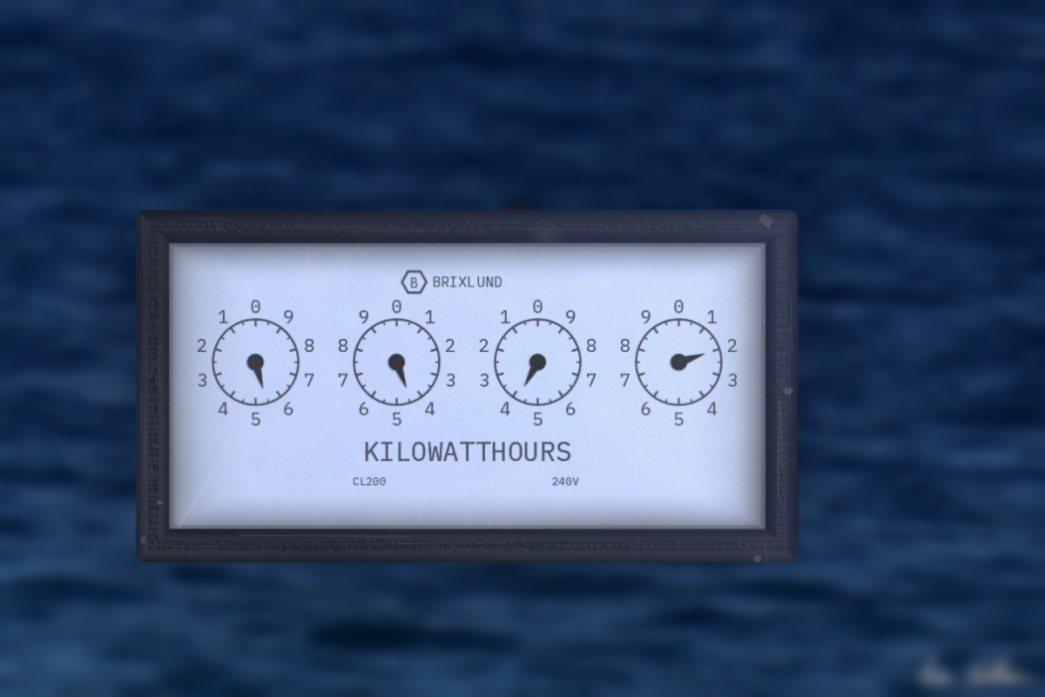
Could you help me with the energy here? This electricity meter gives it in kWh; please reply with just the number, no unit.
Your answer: 5442
